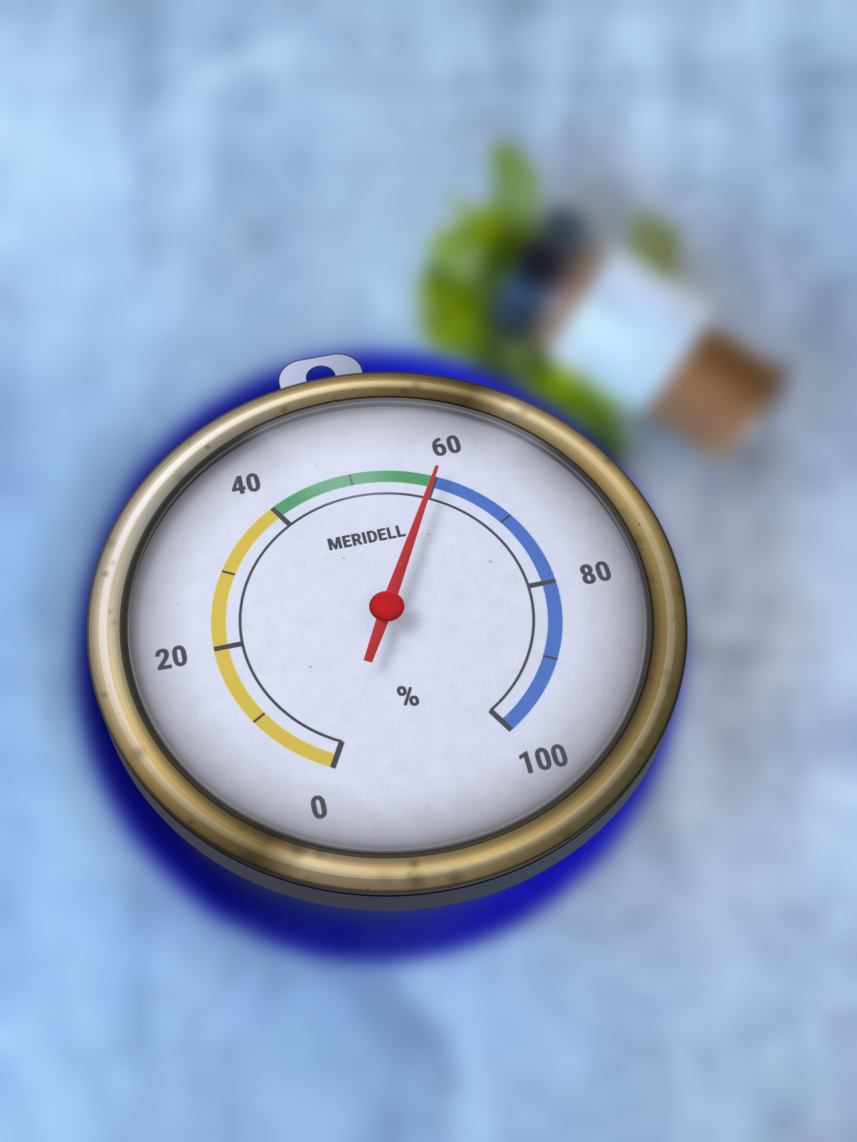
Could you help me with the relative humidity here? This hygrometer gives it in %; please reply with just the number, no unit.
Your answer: 60
